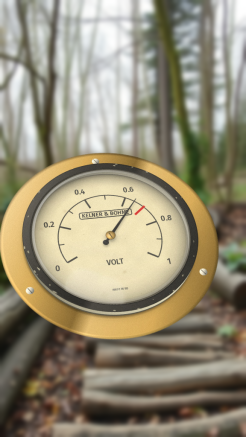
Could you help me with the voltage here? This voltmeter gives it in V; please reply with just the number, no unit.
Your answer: 0.65
